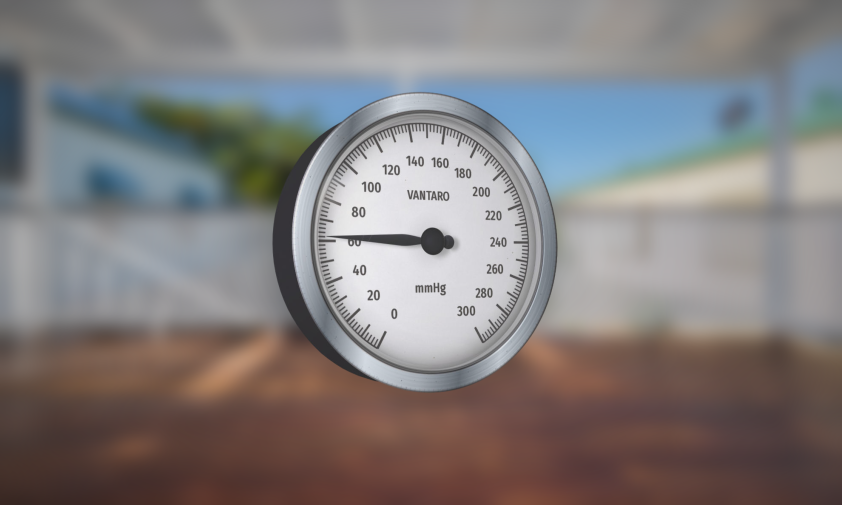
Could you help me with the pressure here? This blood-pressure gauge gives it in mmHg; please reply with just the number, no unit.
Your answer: 62
